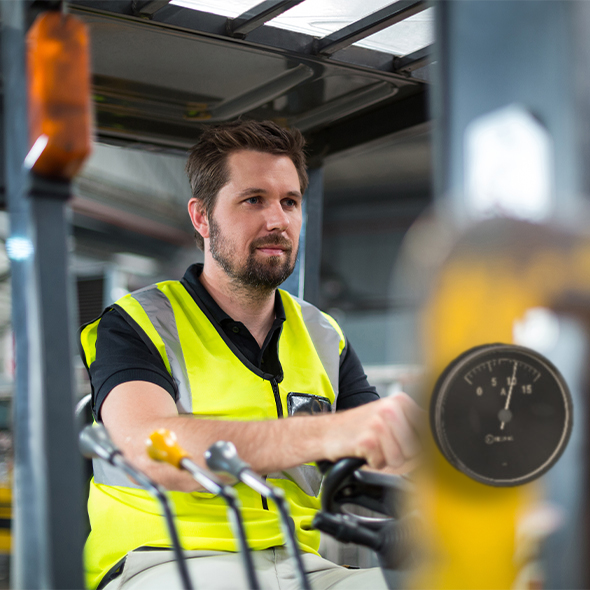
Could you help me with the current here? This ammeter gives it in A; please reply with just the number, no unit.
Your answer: 10
